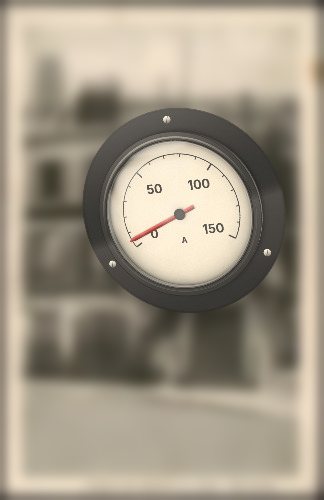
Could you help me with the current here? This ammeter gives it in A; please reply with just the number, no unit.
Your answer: 5
